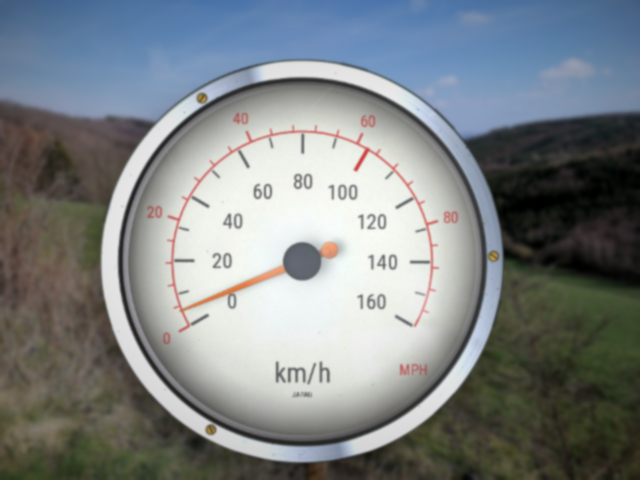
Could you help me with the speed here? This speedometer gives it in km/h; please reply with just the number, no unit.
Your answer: 5
